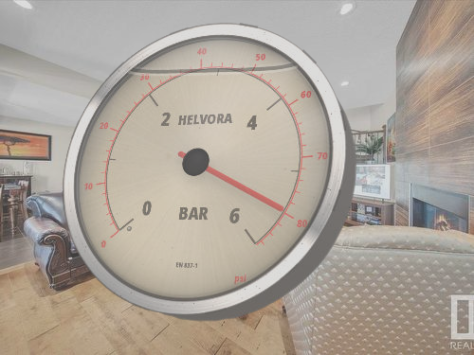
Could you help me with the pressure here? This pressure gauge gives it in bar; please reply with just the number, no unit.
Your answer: 5.5
